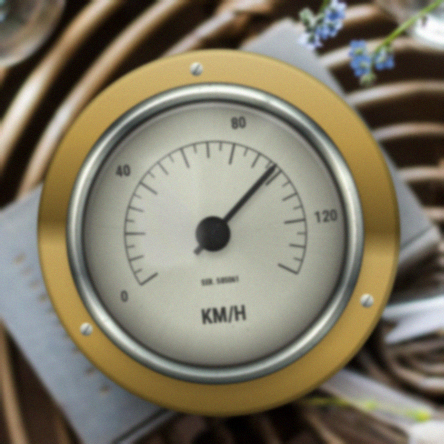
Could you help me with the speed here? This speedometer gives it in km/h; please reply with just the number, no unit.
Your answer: 97.5
